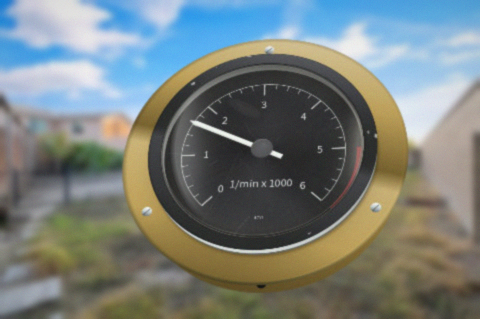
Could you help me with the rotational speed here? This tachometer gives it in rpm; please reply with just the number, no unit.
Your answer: 1600
